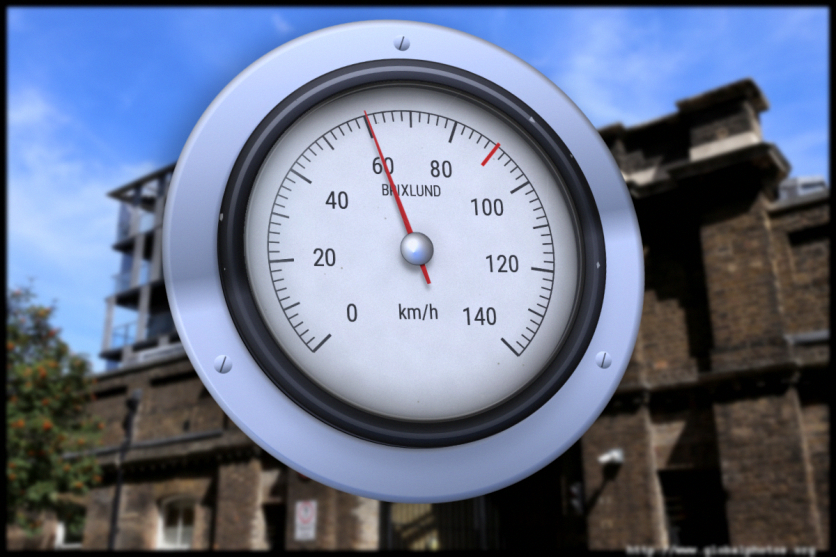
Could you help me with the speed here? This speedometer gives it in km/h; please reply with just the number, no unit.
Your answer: 60
